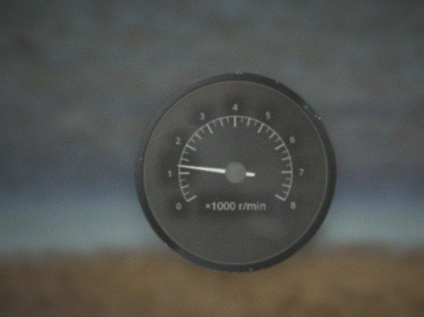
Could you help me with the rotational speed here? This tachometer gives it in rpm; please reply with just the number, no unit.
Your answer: 1250
